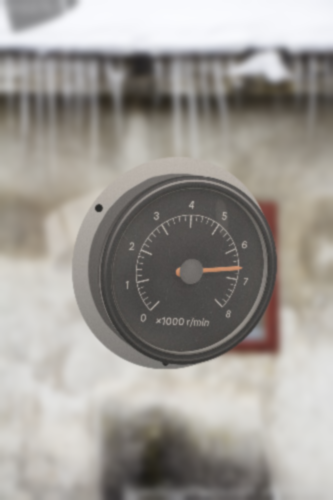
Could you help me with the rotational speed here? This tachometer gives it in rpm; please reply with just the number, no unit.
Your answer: 6600
